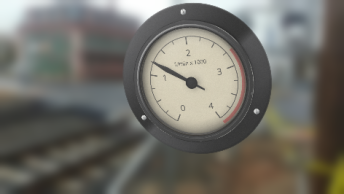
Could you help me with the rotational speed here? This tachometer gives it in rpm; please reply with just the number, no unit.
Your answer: 1250
